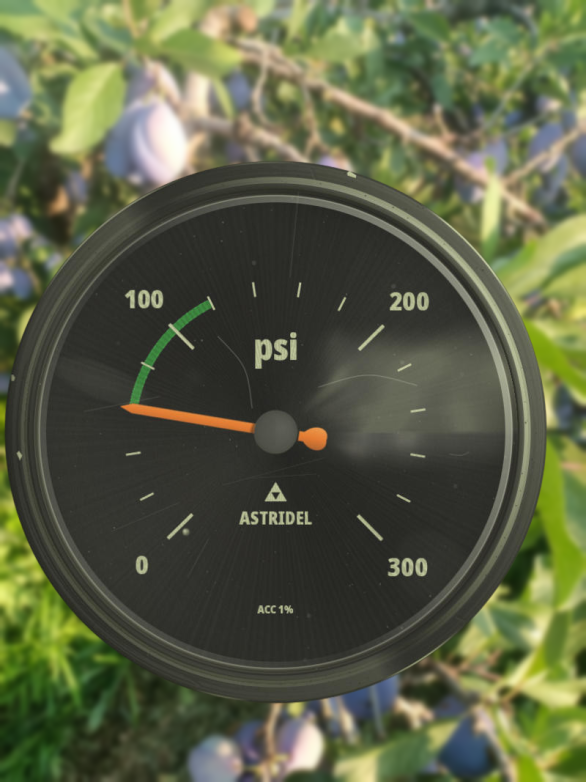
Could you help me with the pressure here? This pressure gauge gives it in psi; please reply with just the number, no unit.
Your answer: 60
